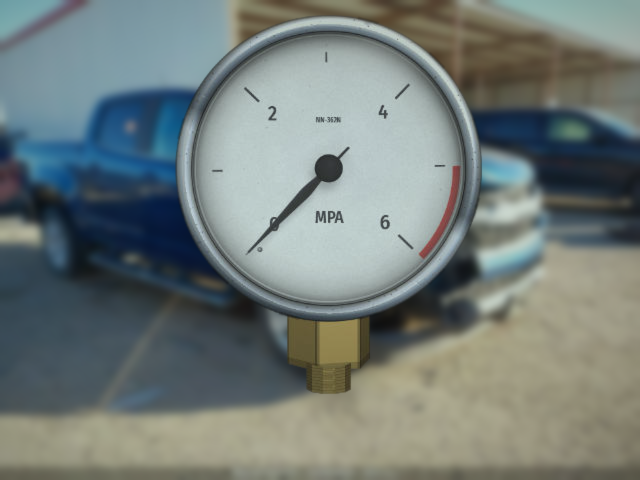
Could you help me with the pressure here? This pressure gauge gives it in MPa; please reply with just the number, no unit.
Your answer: 0
